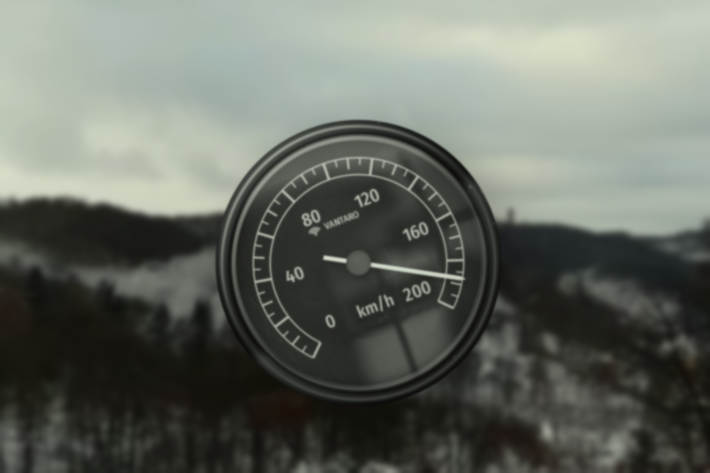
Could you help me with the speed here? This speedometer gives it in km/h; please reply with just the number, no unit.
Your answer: 187.5
